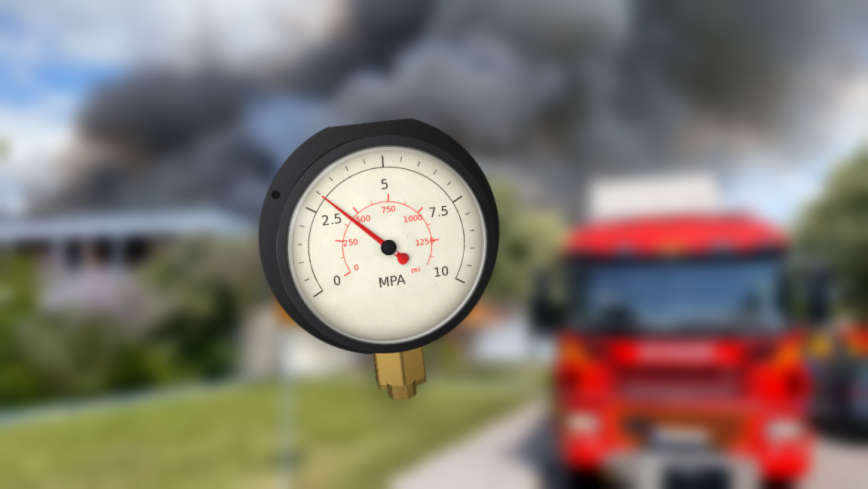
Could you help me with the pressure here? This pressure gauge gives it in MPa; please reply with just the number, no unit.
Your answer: 3
